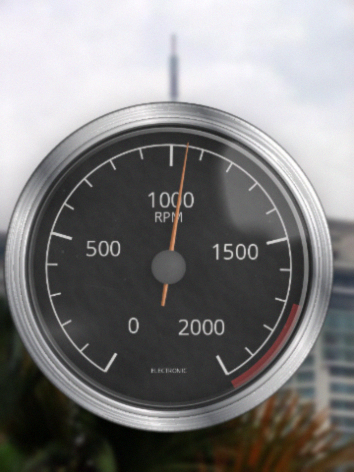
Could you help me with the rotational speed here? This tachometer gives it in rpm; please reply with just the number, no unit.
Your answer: 1050
